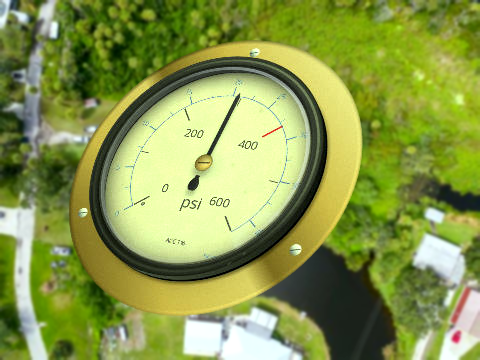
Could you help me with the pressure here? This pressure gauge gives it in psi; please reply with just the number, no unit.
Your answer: 300
